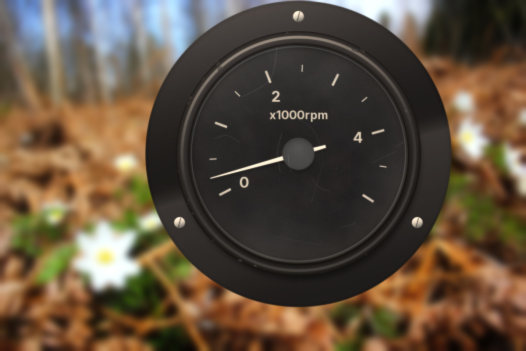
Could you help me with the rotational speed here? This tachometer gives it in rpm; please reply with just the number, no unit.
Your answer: 250
